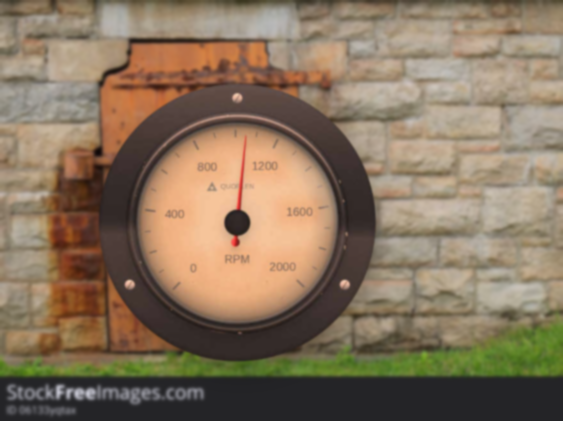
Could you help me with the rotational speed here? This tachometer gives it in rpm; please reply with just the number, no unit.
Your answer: 1050
